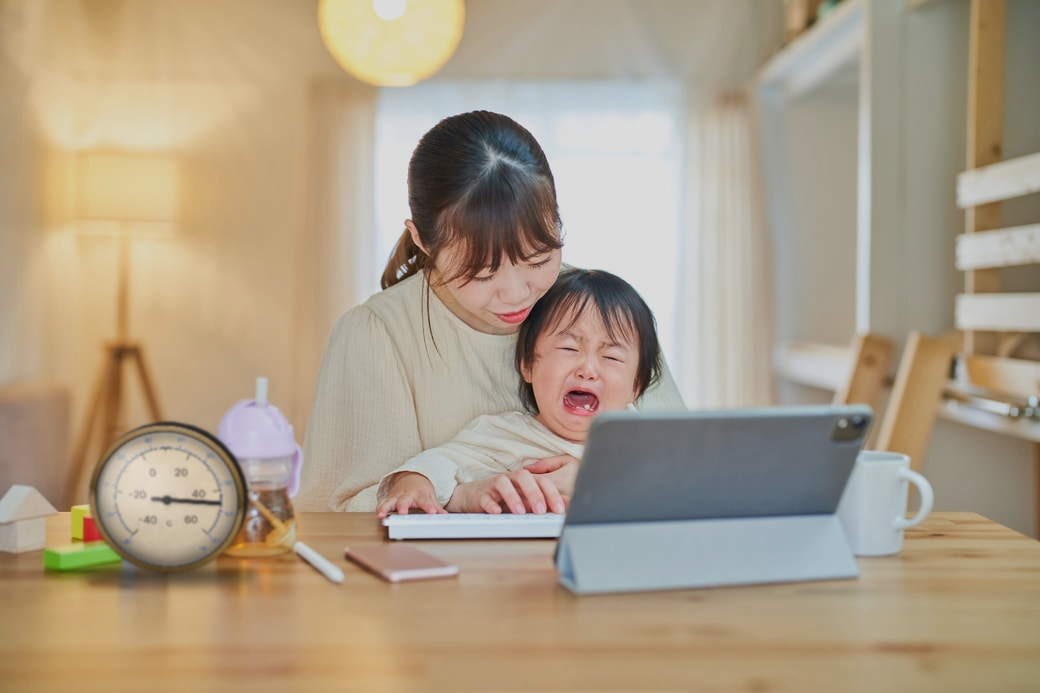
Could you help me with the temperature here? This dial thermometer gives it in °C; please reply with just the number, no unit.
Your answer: 45
